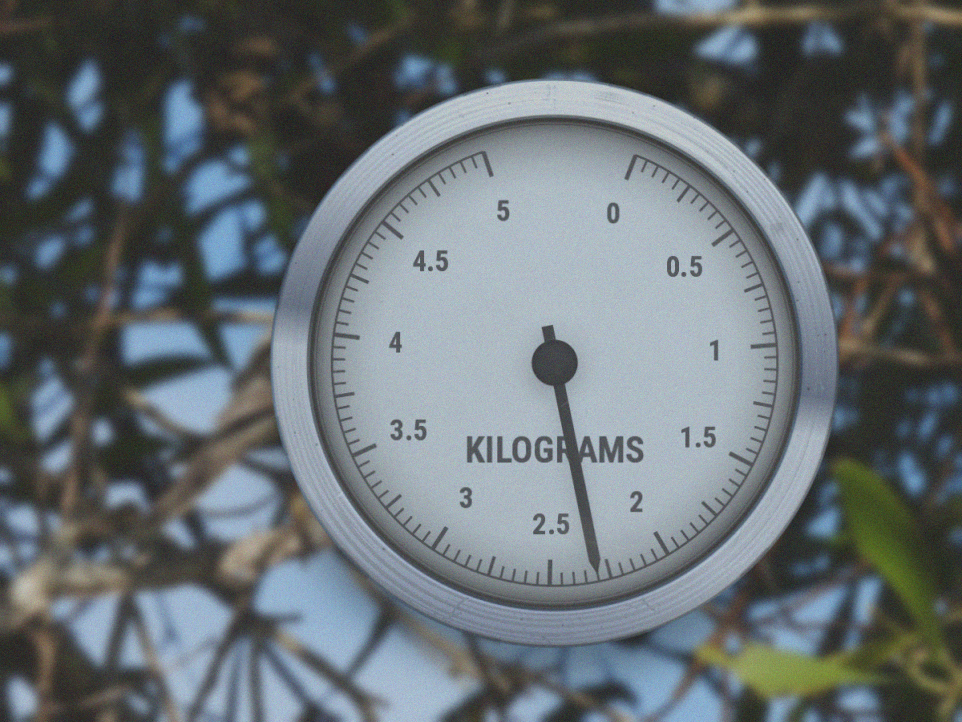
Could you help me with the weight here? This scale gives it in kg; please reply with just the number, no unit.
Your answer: 2.3
